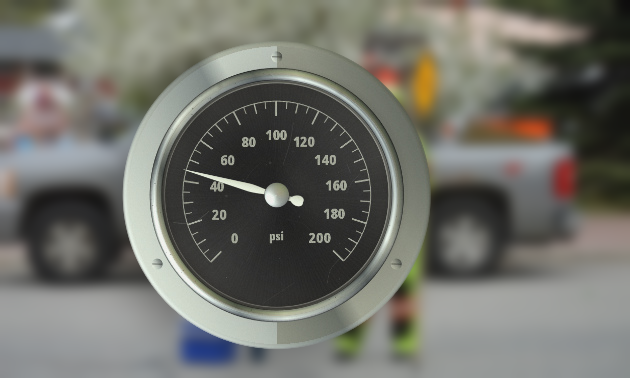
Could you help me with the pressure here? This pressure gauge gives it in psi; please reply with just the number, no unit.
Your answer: 45
